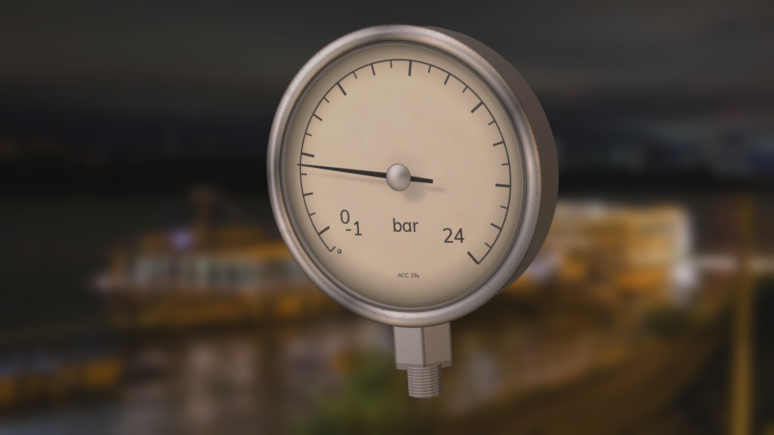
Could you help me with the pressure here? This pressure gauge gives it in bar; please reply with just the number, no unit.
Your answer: 3.5
